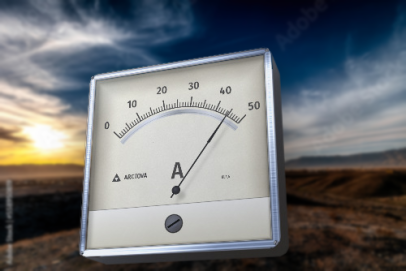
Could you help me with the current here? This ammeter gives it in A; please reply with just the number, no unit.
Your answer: 45
